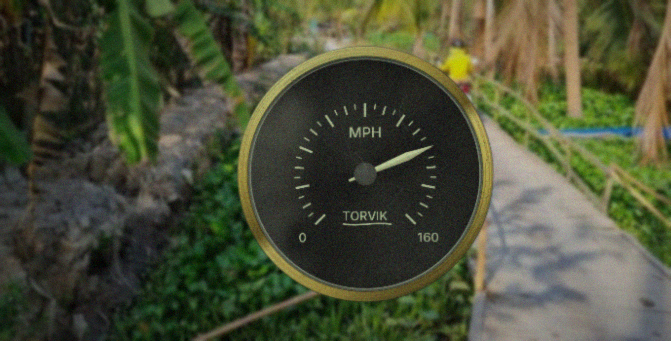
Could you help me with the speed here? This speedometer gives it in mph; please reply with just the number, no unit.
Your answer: 120
